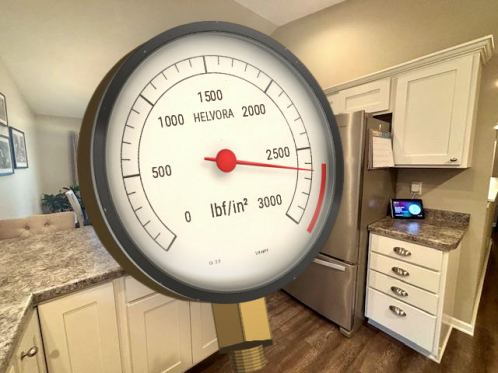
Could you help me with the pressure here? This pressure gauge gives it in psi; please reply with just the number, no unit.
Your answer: 2650
